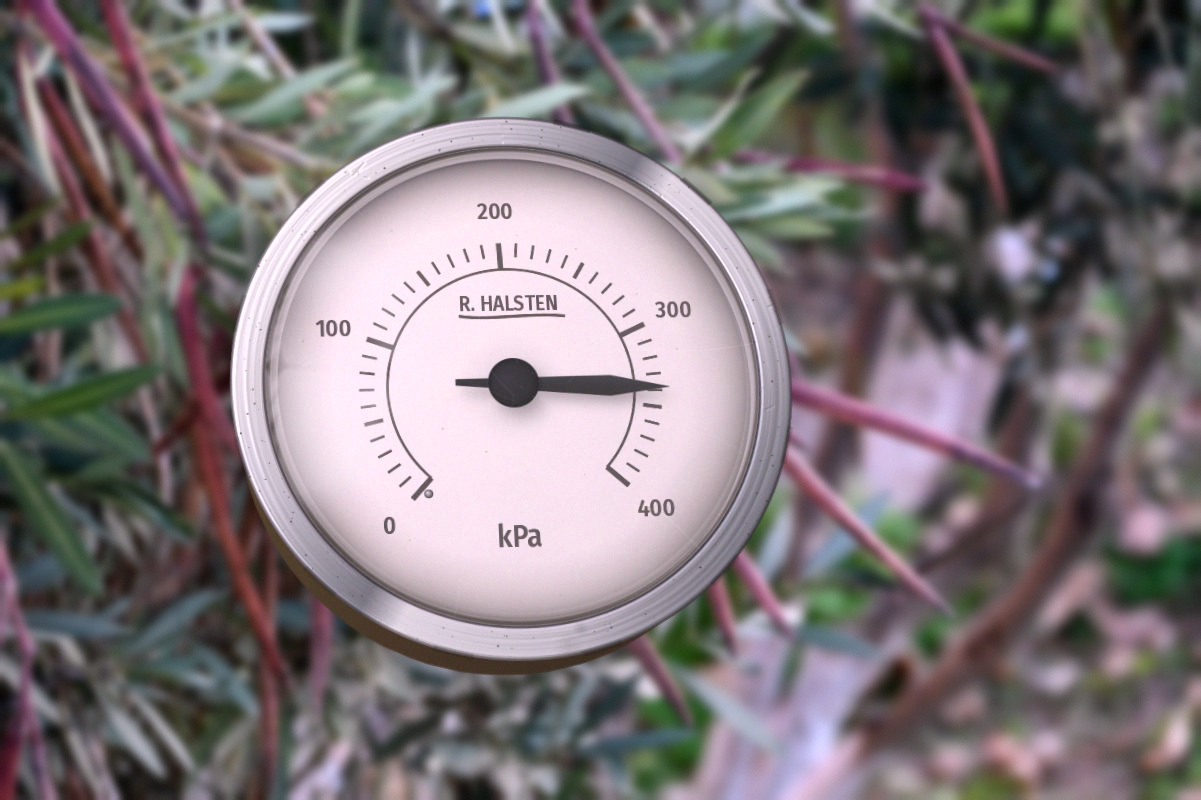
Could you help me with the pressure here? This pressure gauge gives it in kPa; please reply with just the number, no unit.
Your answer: 340
